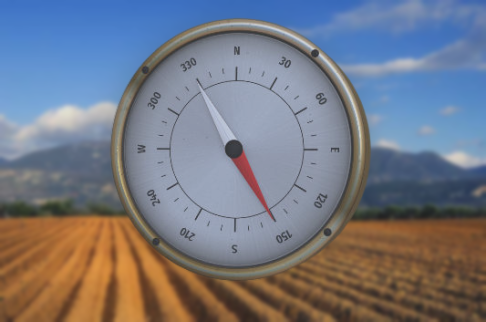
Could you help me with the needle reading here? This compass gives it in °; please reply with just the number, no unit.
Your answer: 150
